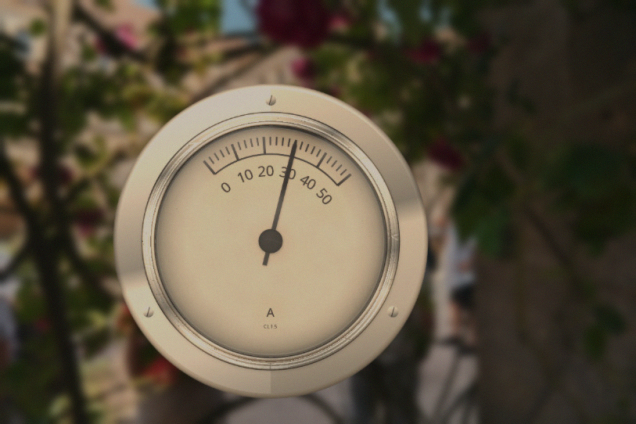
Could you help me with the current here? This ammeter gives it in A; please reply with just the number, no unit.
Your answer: 30
